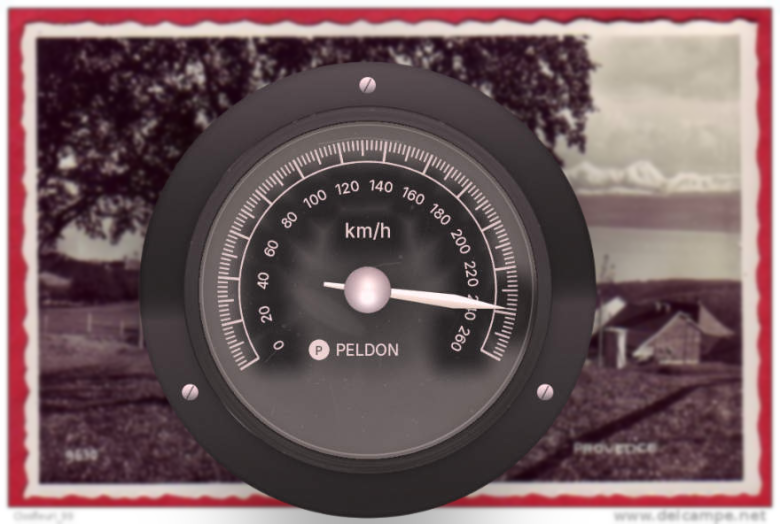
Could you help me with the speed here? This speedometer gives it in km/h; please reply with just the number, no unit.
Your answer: 238
